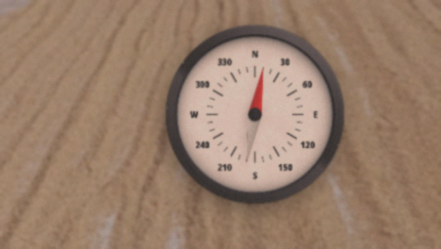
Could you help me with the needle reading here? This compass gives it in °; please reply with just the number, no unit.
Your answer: 10
